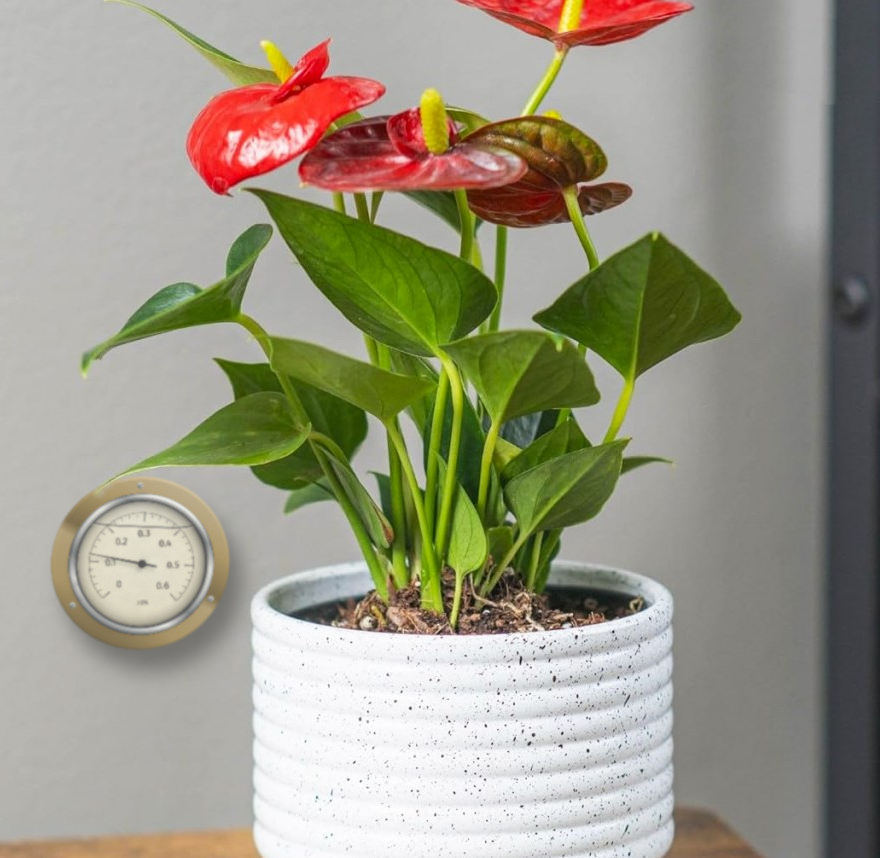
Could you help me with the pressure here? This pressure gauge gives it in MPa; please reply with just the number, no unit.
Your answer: 0.12
